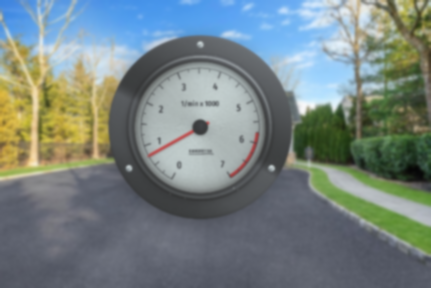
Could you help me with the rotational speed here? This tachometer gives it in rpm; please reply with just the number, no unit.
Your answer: 750
